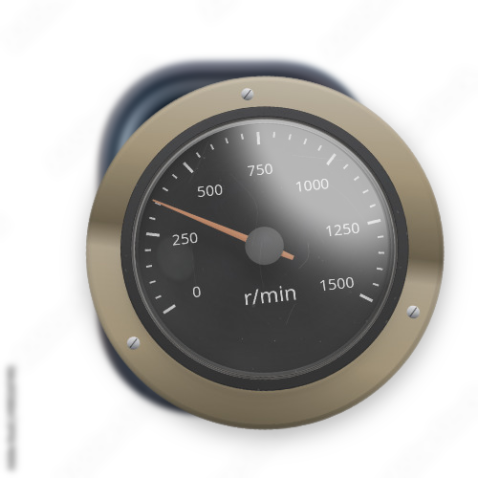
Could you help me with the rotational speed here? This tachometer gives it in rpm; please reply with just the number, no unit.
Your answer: 350
